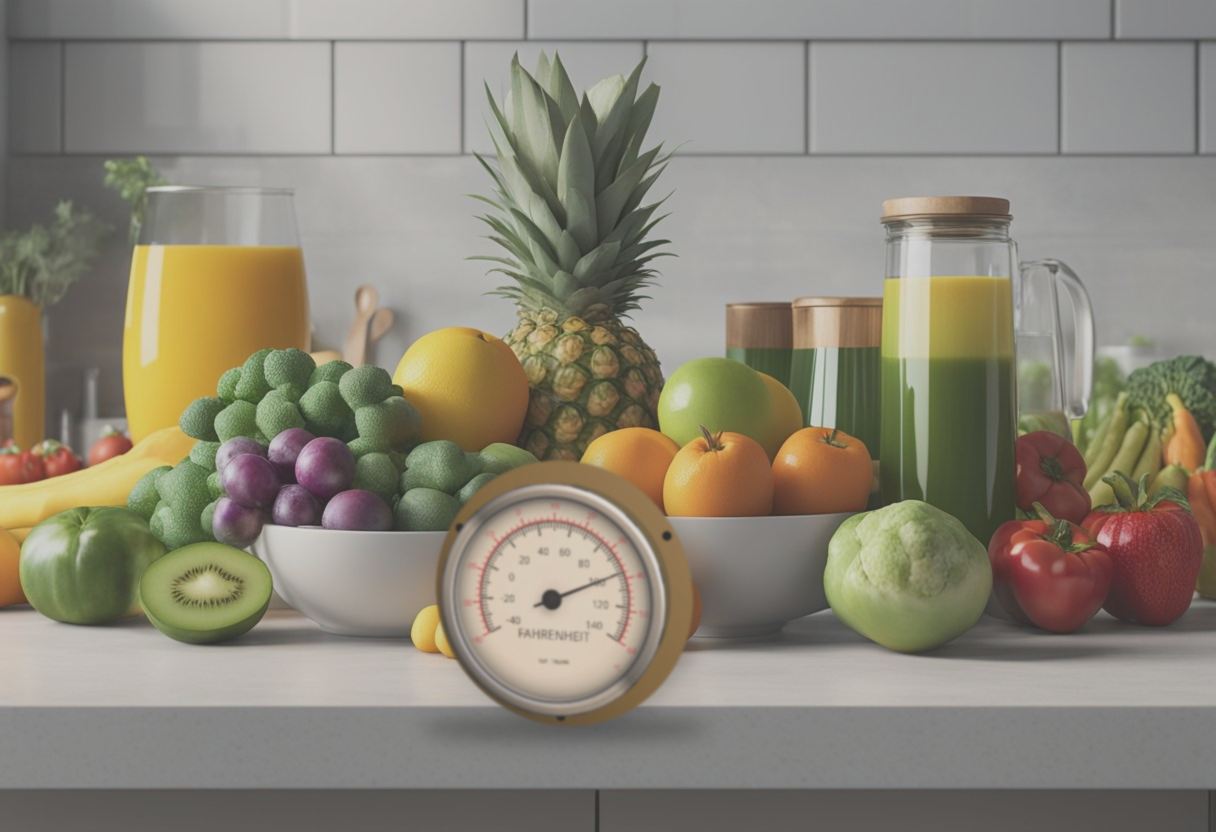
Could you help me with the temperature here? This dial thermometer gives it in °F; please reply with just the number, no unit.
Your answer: 100
